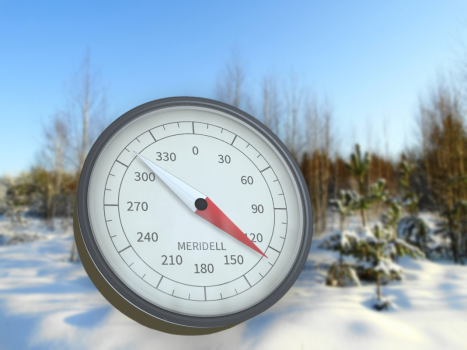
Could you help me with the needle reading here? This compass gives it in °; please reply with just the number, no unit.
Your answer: 130
